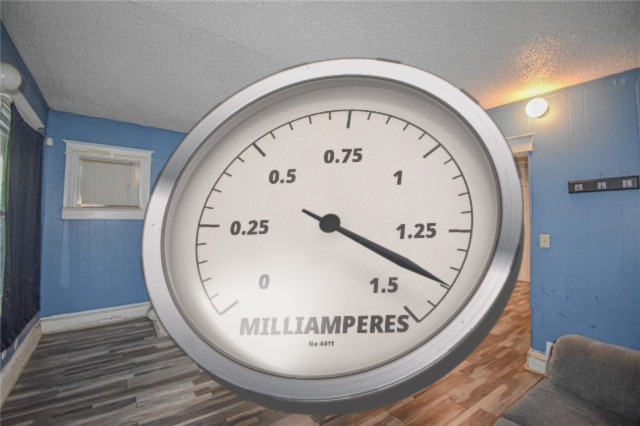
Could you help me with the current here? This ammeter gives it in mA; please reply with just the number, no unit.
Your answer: 1.4
